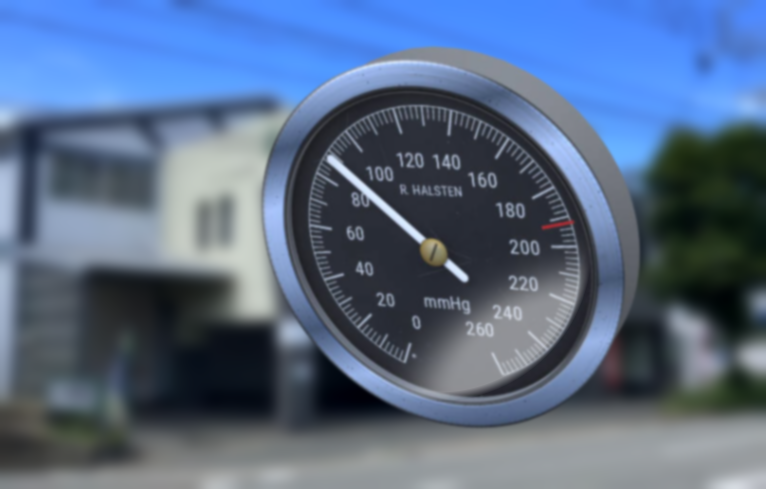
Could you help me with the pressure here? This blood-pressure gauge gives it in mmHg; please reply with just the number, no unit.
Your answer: 90
